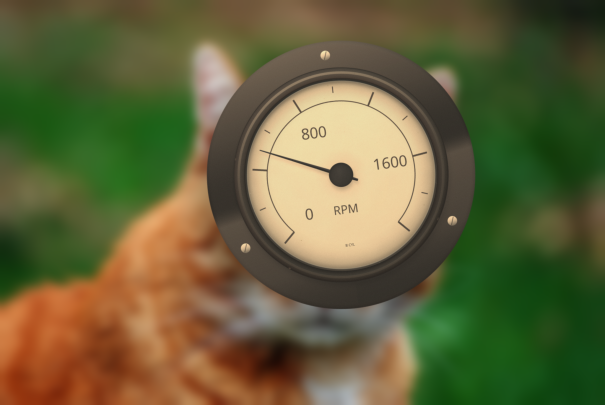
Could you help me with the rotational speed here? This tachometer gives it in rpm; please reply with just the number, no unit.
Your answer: 500
